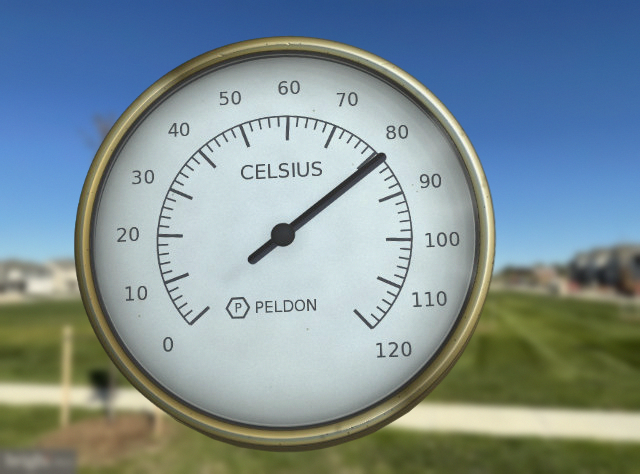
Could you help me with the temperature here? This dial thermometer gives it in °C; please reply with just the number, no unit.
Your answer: 82
